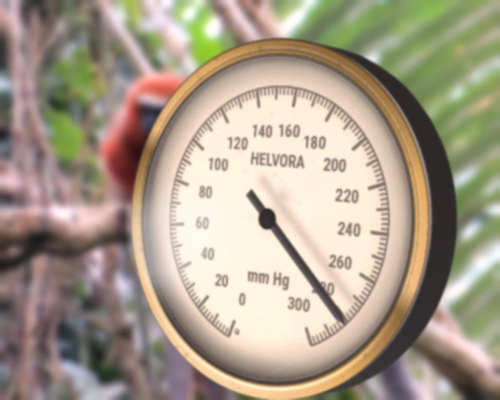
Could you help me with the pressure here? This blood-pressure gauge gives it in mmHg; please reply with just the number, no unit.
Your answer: 280
